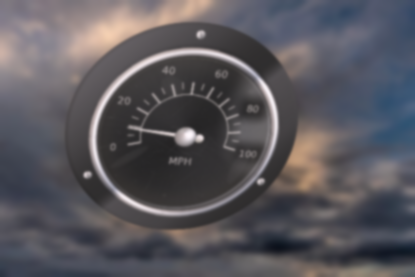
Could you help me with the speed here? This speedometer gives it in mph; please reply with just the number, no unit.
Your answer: 10
